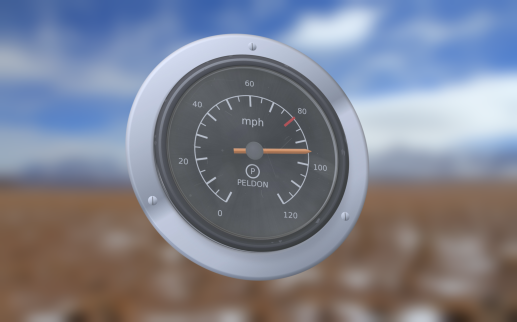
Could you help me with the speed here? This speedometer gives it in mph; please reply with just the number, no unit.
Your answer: 95
